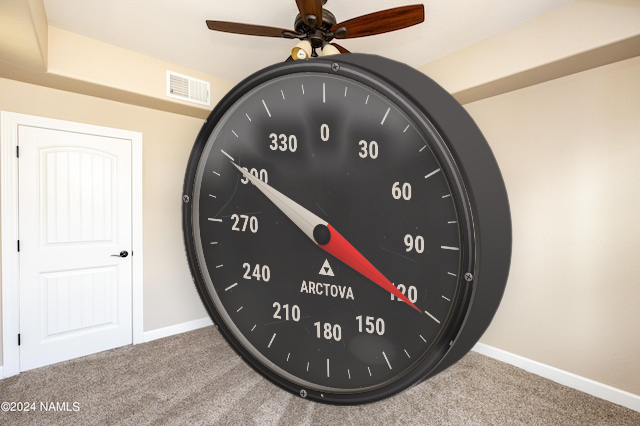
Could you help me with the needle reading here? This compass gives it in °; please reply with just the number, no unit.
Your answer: 120
